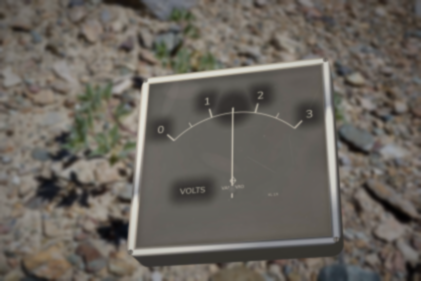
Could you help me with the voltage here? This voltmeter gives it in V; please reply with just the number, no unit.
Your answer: 1.5
